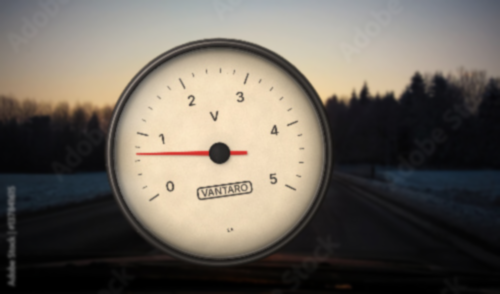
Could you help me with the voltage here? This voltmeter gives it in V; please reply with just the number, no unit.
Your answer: 0.7
